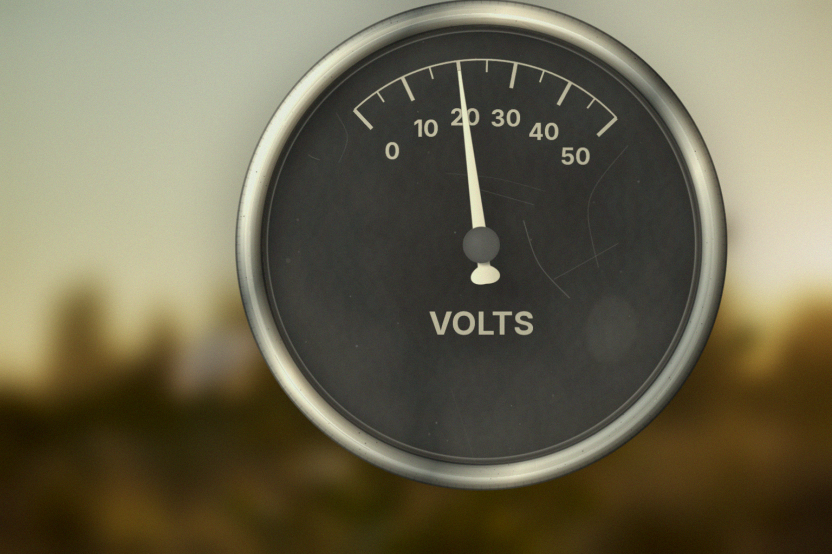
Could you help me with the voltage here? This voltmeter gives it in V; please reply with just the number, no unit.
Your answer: 20
